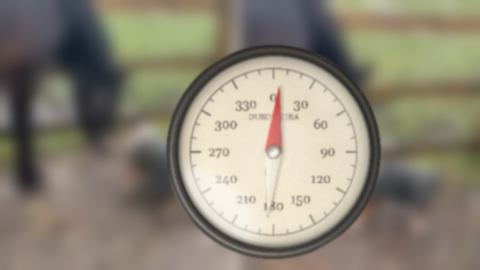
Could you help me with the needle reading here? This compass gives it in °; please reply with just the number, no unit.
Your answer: 5
